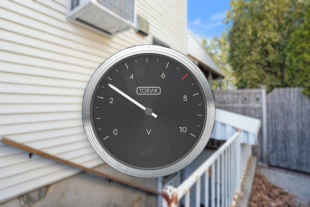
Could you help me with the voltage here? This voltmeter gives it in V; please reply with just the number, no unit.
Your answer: 2.75
